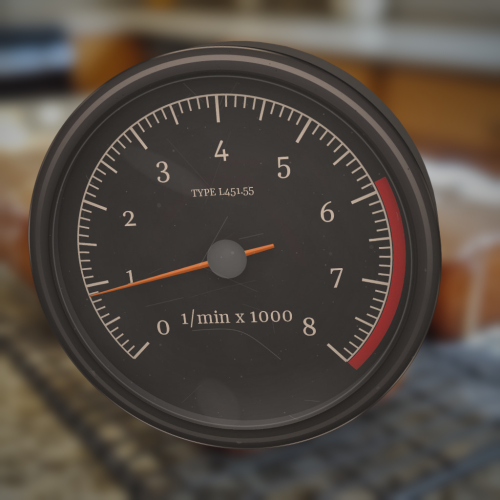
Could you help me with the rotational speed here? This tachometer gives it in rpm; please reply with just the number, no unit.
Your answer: 900
